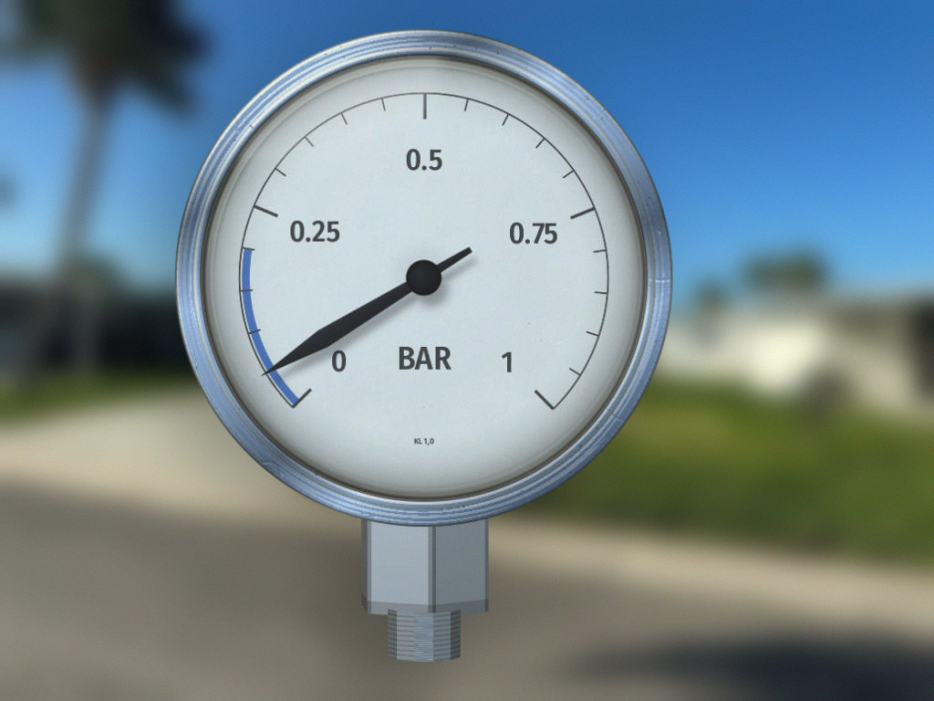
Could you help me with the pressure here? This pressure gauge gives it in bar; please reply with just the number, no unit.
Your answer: 0.05
